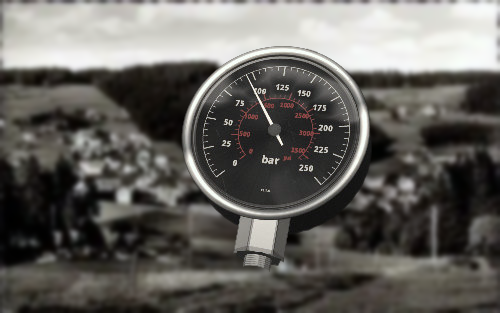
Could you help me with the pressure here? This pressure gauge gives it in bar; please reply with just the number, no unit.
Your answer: 95
